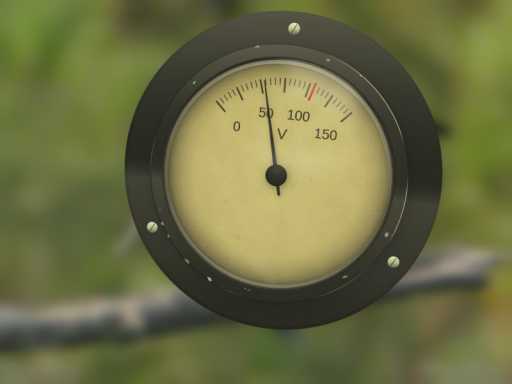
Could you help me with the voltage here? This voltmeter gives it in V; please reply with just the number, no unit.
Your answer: 55
